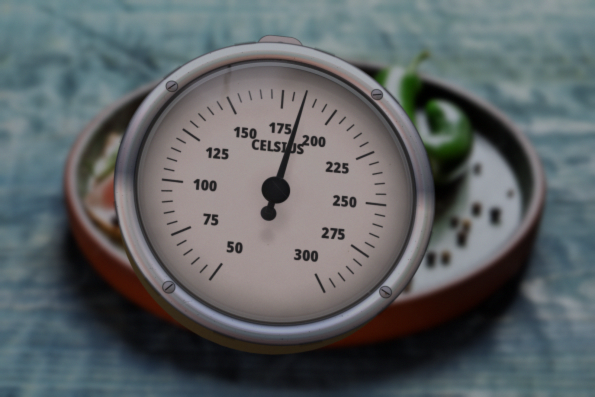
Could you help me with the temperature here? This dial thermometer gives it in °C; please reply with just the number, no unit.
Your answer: 185
